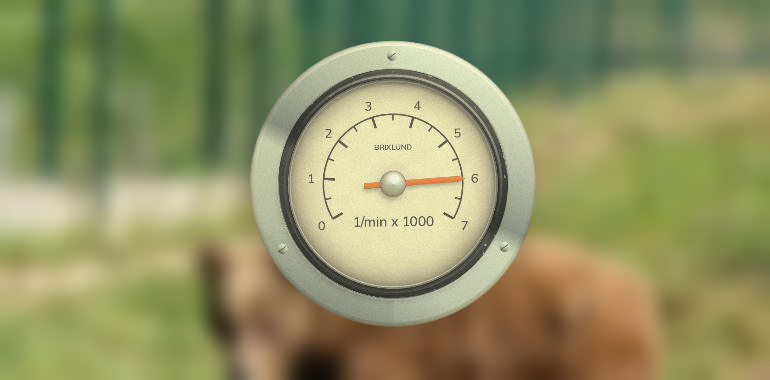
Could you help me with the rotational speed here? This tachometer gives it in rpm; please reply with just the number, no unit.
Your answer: 6000
